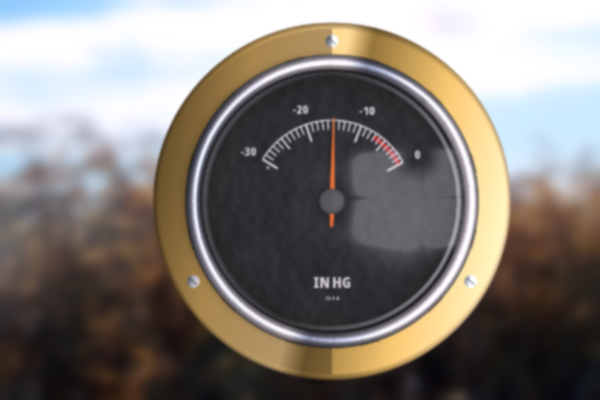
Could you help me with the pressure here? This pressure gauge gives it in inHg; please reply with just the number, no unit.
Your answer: -15
